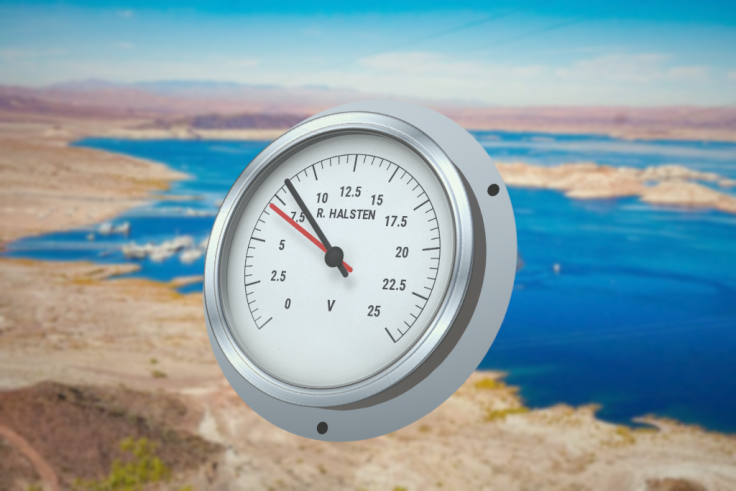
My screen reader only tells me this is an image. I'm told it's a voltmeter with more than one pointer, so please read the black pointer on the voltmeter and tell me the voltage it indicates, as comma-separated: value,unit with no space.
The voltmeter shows 8.5,V
